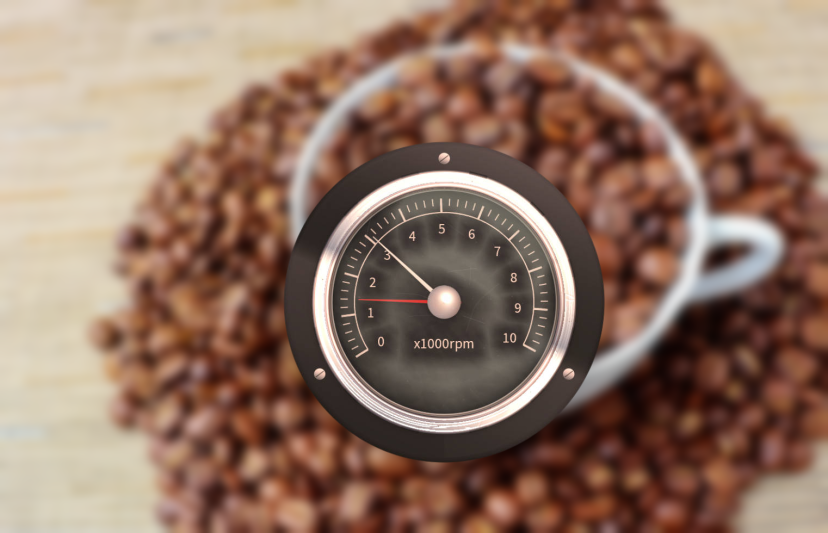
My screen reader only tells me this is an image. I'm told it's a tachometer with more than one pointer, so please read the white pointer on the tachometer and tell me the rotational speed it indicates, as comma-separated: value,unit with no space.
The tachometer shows 3100,rpm
